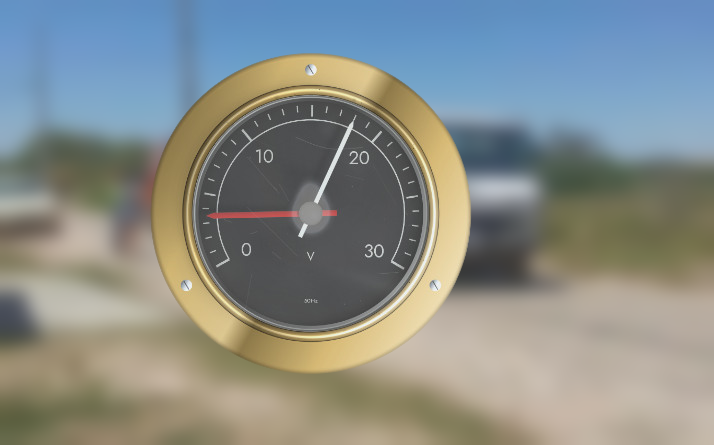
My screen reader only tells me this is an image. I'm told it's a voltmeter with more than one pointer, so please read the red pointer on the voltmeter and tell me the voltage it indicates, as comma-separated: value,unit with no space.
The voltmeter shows 3.5,V
